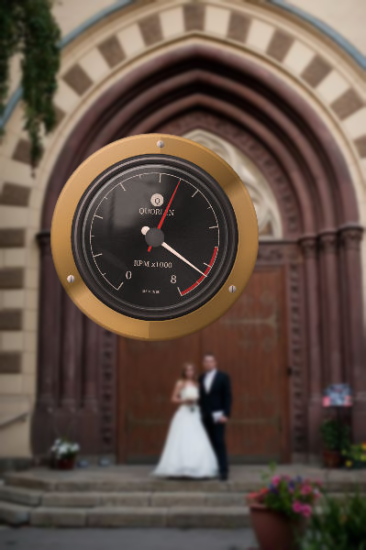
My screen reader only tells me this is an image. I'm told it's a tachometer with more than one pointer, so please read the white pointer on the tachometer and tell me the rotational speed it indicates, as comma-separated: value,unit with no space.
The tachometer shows 7250,rpm
